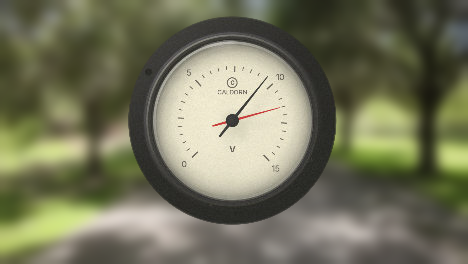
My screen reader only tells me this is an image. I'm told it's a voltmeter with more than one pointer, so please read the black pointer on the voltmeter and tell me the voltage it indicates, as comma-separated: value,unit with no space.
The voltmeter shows 9.5,V
